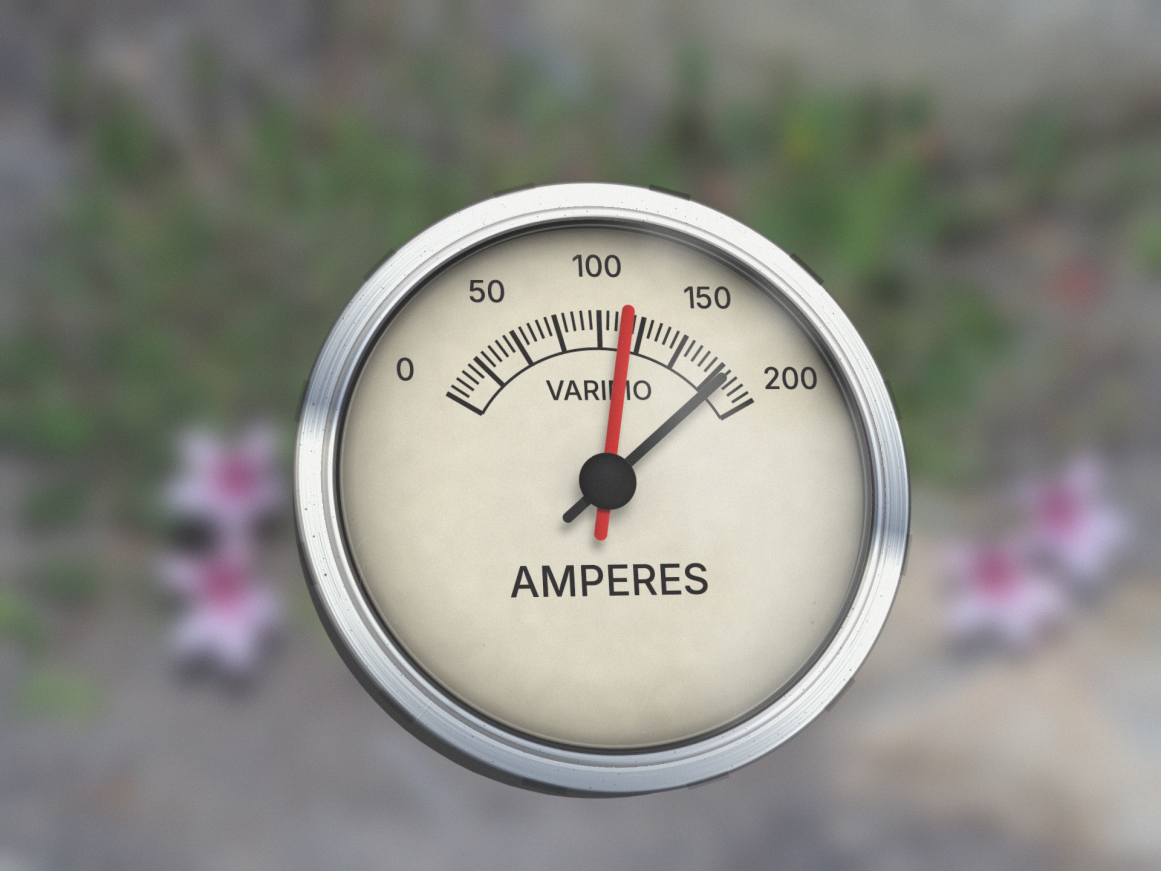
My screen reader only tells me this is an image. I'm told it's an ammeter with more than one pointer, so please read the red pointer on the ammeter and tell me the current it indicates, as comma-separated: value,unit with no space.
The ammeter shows 115,A
